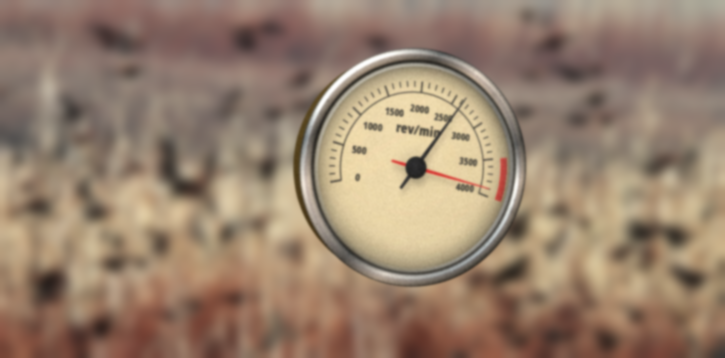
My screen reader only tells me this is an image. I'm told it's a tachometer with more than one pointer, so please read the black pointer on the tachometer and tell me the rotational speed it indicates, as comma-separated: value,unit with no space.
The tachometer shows 2600,rpm
